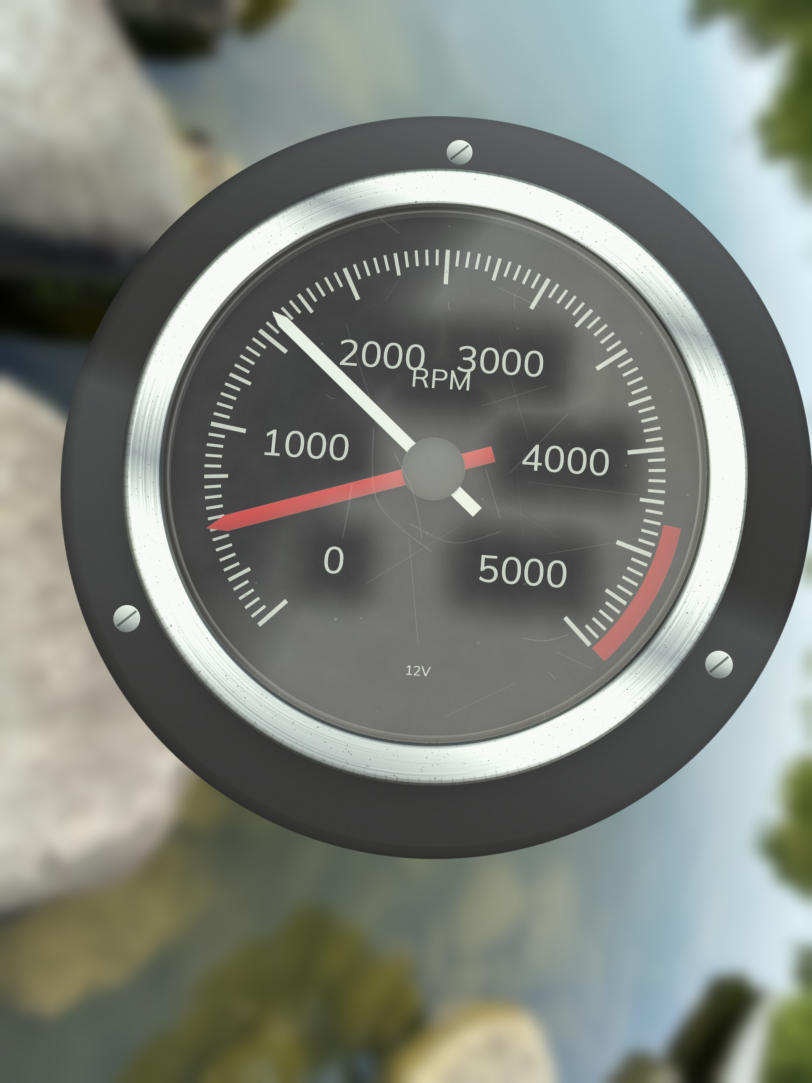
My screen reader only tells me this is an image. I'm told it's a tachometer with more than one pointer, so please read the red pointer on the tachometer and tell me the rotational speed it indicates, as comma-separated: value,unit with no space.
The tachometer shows 500,rpm
